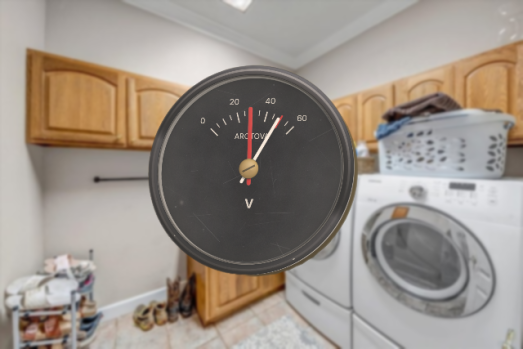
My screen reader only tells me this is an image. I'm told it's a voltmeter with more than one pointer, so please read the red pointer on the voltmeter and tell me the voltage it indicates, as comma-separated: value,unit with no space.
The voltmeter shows 30,V
